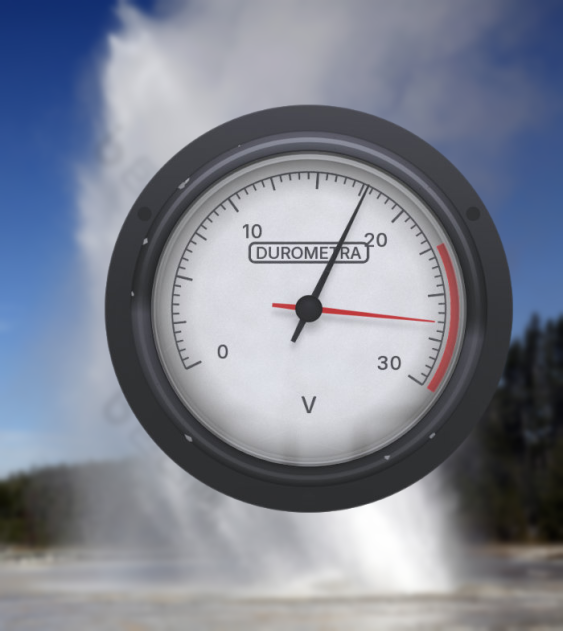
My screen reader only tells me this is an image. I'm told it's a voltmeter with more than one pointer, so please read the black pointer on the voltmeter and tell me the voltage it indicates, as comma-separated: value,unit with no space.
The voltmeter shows 17.75,V
